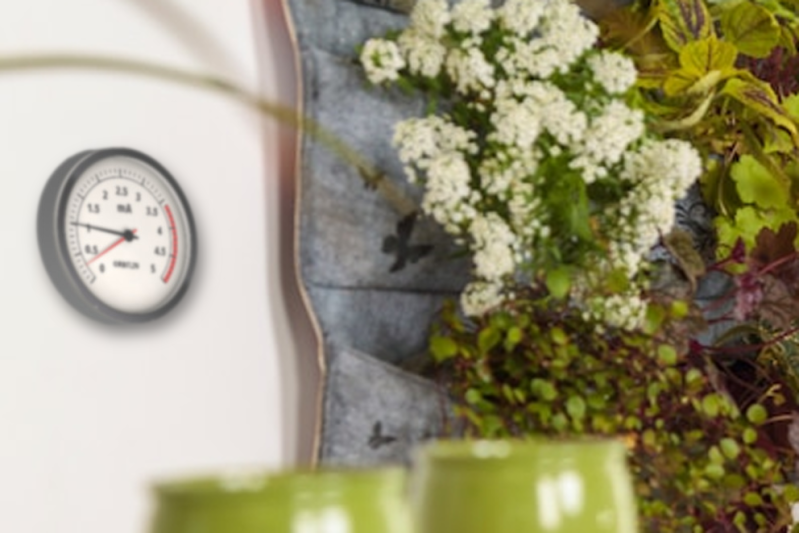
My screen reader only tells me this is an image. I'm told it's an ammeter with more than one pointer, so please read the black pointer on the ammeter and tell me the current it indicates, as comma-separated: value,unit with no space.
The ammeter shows 1,mA
